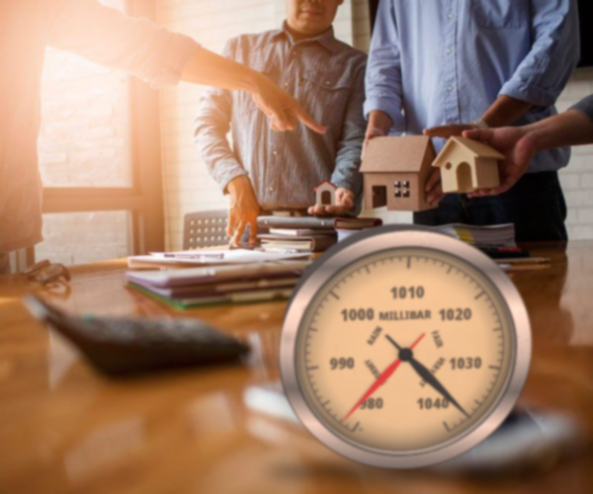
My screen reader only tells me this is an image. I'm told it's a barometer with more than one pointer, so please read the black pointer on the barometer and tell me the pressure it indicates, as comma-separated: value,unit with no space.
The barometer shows 1037,mbar
